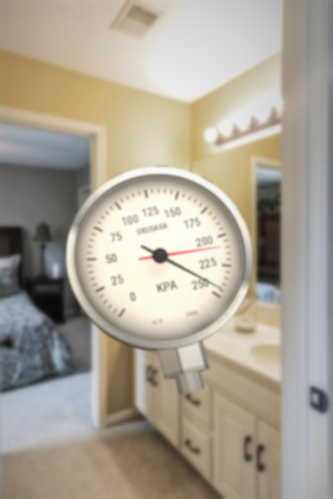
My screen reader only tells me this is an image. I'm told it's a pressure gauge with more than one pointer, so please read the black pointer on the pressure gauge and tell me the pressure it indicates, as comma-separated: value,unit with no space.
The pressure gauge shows 245,kPa
